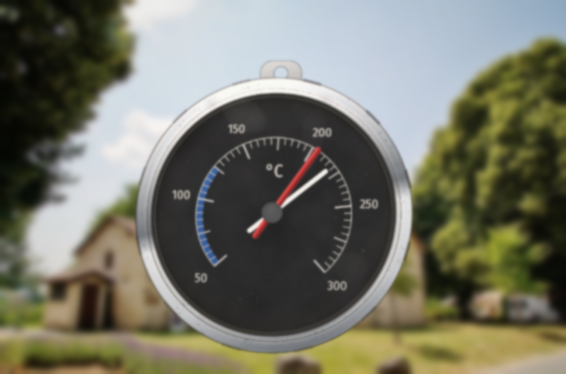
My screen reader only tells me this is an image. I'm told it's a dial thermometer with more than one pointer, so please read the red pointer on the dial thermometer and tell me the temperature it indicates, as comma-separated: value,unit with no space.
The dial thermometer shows 205,°C
